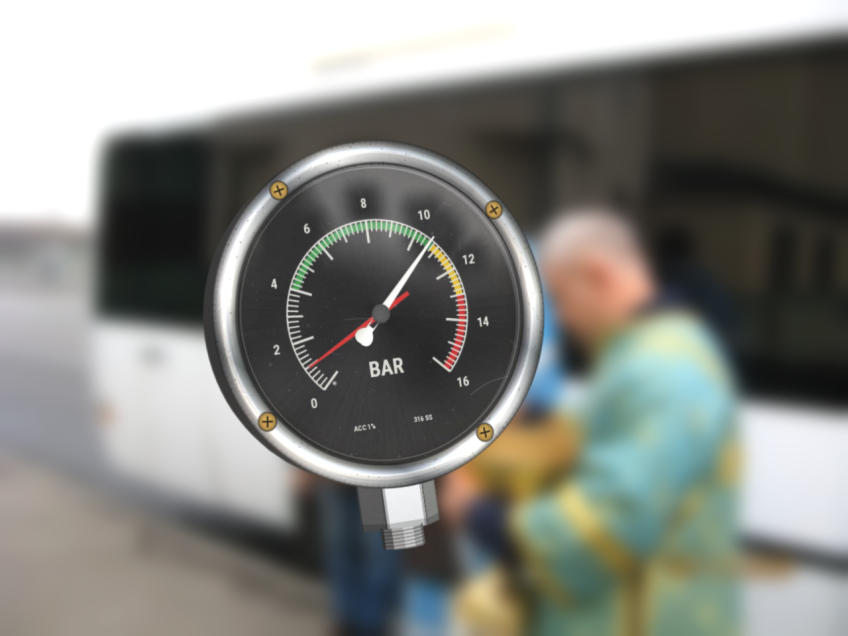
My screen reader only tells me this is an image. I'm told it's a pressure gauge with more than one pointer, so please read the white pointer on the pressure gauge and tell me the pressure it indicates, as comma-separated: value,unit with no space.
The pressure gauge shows 10.6,bar
